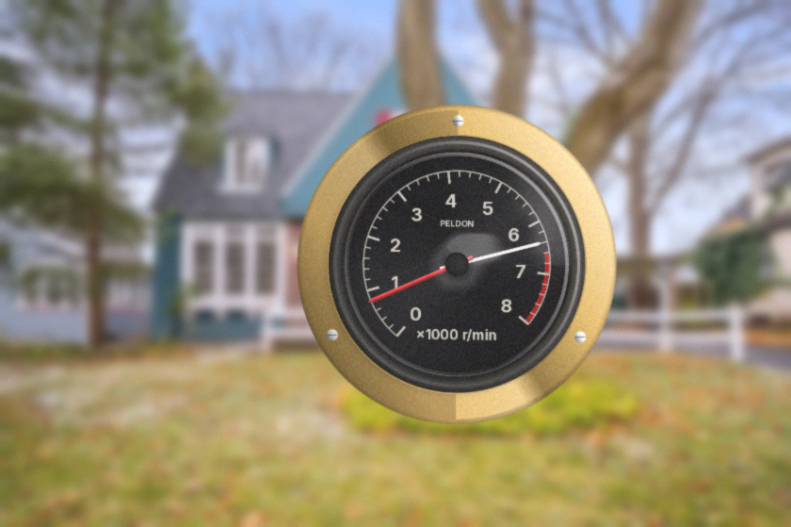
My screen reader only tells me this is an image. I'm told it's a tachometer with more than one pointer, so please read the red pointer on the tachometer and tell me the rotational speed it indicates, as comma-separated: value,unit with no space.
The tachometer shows 800,rpm
